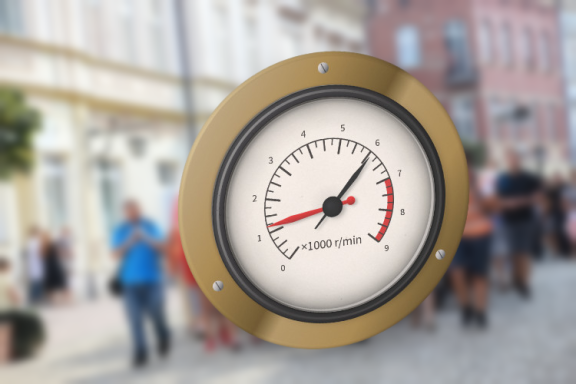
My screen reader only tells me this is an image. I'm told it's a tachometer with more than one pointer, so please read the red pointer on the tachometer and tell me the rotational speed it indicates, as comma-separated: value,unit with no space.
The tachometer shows 1250,rpm
